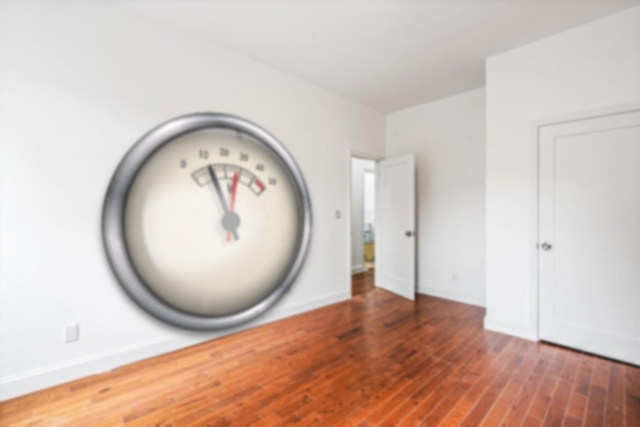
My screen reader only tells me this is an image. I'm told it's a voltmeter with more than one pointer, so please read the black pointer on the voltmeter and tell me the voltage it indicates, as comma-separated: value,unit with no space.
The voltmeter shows 10,V
